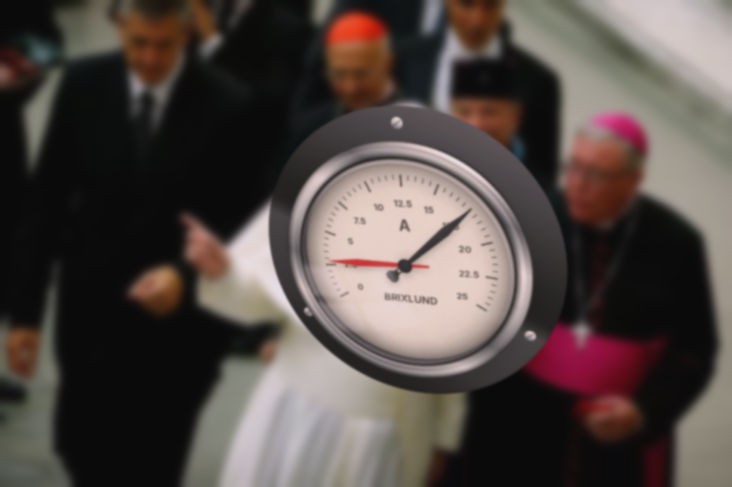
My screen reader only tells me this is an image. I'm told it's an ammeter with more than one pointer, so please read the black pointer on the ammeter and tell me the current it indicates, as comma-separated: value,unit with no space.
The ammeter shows 17.5,A
